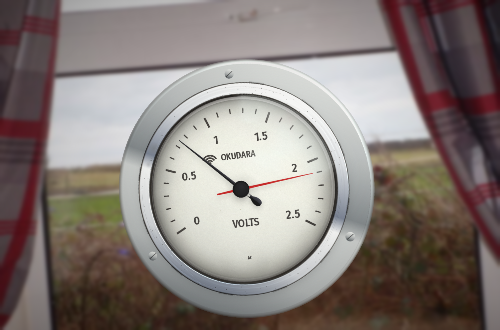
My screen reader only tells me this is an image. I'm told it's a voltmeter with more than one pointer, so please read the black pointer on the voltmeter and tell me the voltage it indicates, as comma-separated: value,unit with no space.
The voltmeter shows 0.75,V
